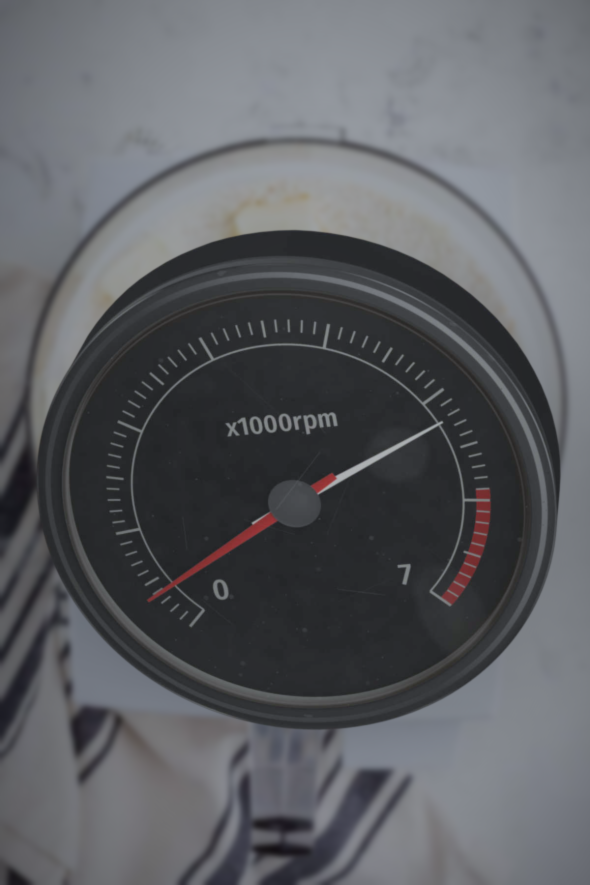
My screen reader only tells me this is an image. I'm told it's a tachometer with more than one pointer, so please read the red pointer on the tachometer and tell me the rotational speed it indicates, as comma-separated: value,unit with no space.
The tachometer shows 400,rpm
